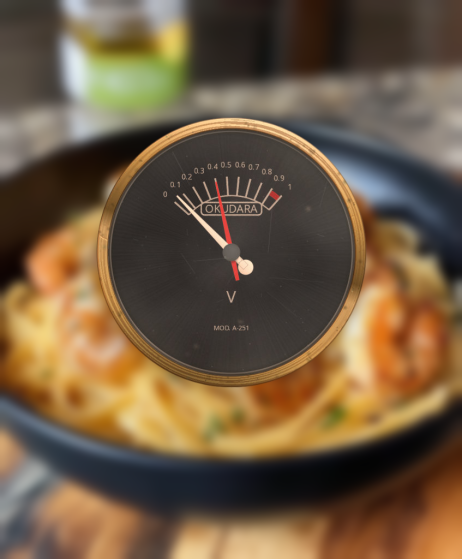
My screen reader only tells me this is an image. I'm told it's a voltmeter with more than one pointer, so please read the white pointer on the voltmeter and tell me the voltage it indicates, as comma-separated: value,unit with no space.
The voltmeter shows 0.05,V
